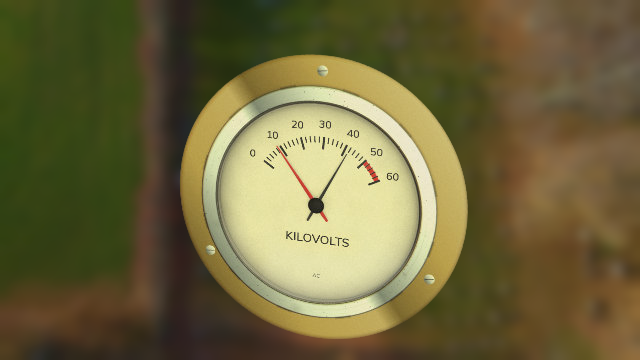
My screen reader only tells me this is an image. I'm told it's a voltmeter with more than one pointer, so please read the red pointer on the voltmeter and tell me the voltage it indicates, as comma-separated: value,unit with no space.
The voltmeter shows 10,kV
